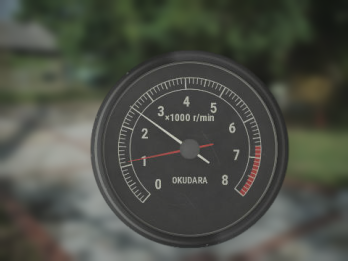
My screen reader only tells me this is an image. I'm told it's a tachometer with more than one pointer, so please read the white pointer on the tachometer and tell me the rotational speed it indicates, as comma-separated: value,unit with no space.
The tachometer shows 2500,rpm
